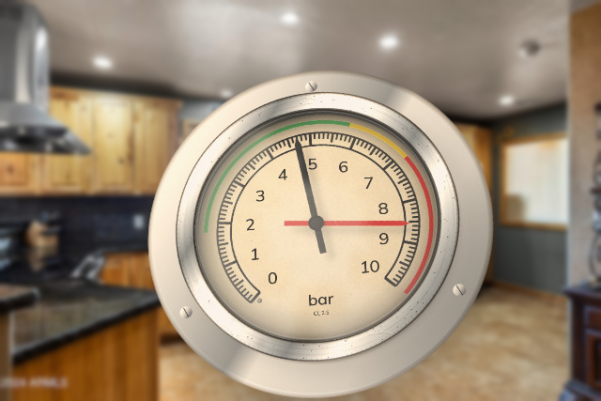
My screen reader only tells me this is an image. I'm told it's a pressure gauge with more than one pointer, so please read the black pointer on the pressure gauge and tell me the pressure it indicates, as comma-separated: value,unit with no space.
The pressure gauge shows 4.7,bar
